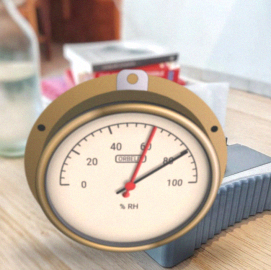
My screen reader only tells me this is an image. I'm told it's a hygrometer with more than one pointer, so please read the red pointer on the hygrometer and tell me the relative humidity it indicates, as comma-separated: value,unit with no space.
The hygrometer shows 60,%
